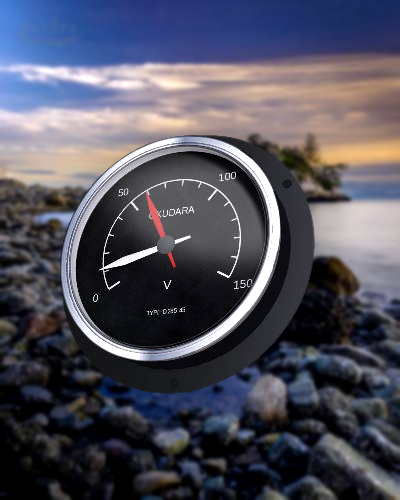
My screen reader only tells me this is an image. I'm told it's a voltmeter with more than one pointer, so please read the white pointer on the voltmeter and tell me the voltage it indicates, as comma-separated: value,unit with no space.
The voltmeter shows 10,V
